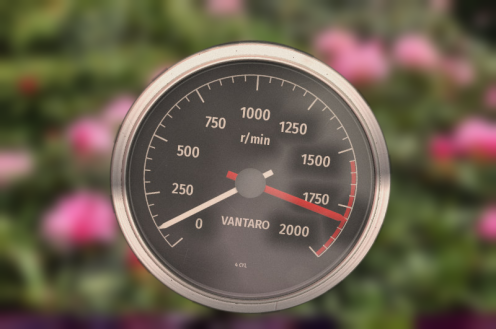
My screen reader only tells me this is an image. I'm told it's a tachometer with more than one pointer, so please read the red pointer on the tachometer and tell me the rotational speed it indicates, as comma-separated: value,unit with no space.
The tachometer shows 1800,rpm
